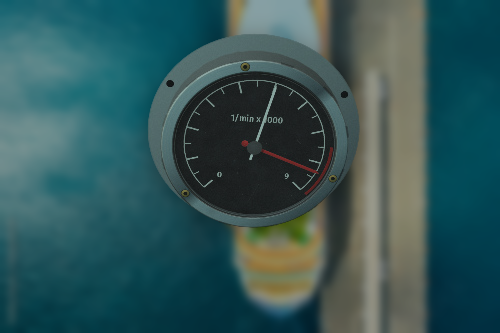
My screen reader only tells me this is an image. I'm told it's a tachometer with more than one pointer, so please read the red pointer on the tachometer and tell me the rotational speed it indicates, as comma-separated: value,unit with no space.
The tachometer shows 8250,rpm
